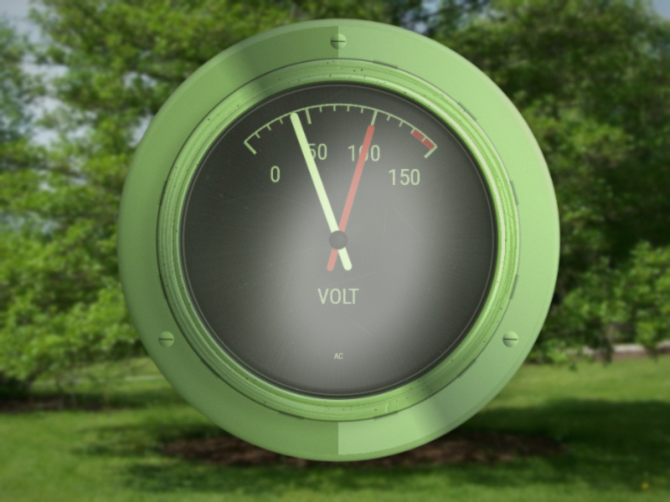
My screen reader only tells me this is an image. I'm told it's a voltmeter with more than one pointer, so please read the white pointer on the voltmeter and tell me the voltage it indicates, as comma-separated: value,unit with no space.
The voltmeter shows 40,V
